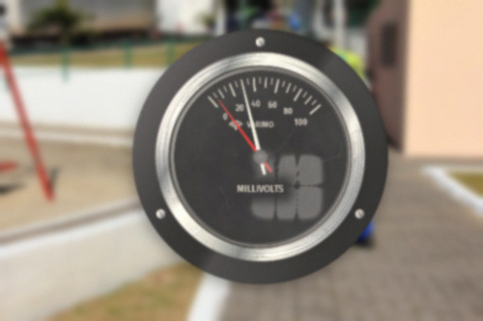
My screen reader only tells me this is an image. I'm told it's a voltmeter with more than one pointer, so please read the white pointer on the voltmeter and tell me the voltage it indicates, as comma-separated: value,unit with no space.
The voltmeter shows 30,mV
